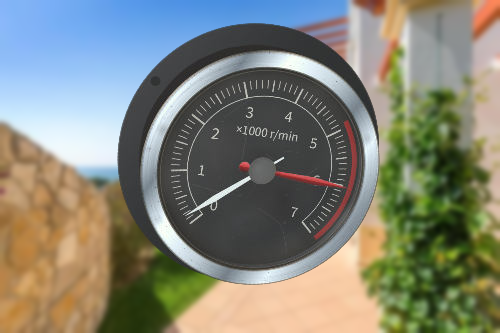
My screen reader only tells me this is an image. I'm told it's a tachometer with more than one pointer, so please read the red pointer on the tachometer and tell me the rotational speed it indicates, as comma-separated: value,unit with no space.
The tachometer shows 6000,rpm
